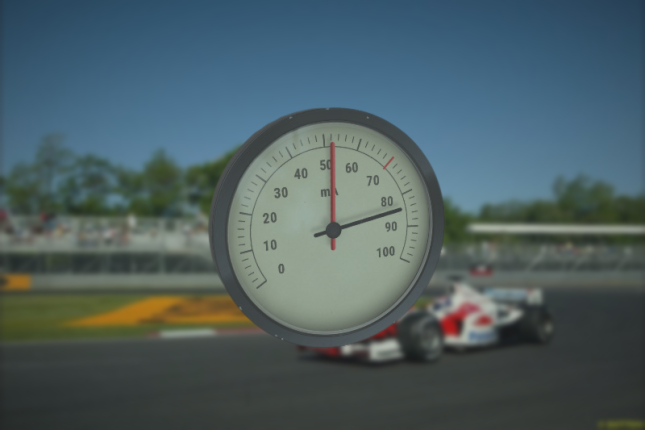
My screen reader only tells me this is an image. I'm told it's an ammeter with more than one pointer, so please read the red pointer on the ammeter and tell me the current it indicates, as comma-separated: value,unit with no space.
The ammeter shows 52,mA
